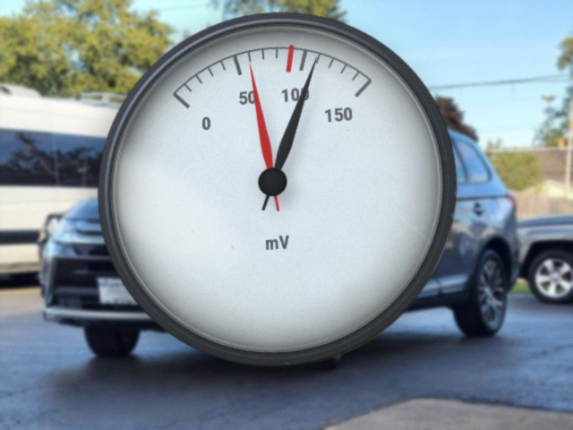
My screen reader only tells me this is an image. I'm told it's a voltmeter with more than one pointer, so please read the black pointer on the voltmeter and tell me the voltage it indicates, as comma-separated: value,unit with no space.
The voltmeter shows 110,mV
